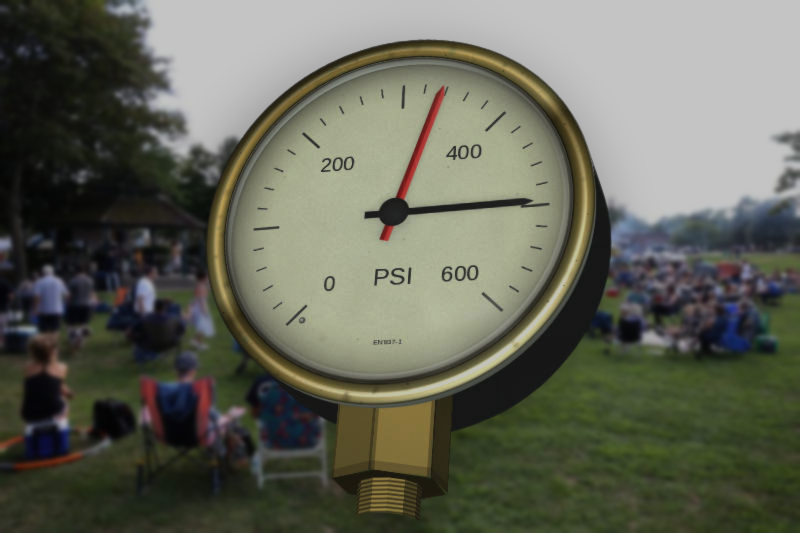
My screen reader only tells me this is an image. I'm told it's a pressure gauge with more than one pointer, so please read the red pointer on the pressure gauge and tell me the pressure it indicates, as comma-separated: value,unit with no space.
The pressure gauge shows 340,psi
